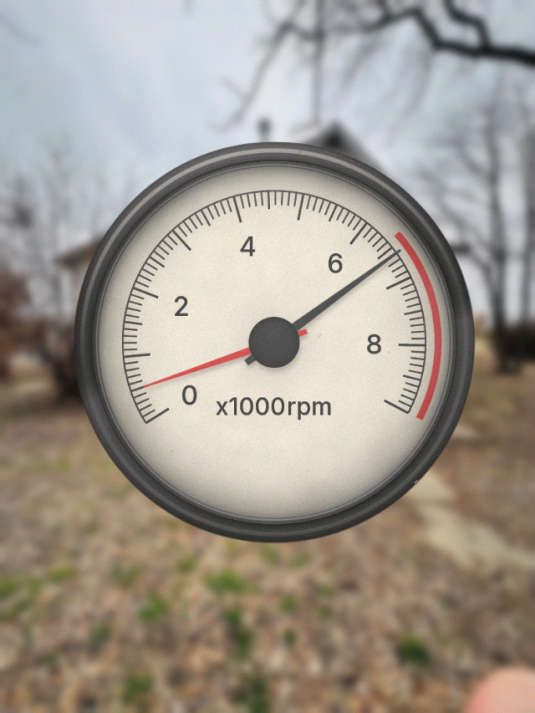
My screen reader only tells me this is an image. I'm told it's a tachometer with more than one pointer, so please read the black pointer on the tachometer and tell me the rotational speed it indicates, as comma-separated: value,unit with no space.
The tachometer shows 6600,rpm
